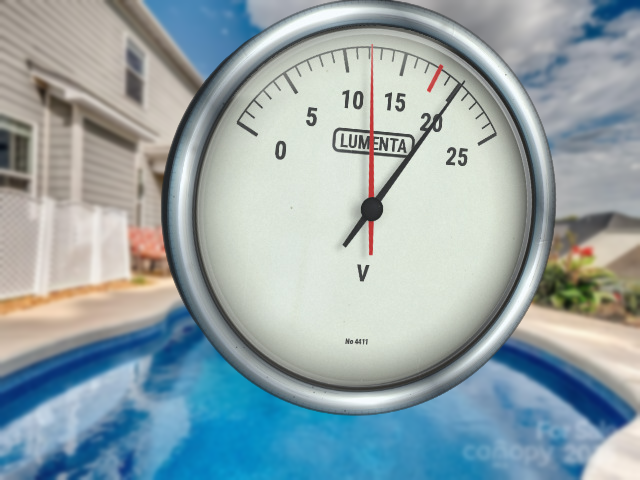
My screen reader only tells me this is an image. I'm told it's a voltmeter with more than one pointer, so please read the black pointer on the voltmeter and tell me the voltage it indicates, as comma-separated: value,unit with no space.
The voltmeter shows 20,V
